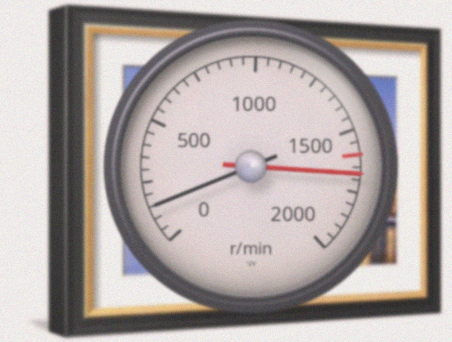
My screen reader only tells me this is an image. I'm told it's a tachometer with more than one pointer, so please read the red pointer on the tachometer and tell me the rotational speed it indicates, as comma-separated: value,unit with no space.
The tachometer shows 1675,rpm
